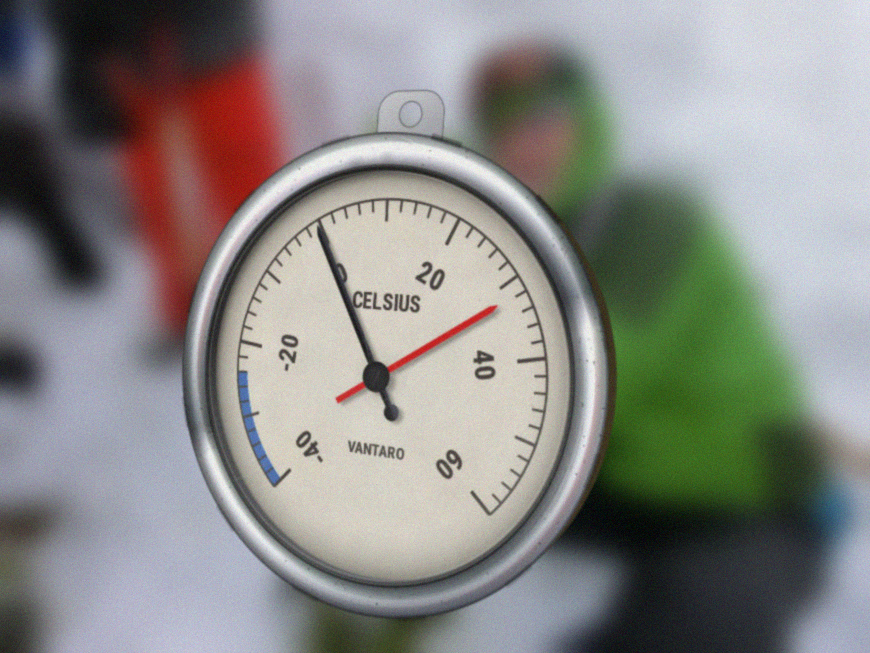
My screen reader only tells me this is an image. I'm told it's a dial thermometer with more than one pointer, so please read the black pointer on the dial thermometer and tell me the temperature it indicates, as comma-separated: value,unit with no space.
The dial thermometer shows 0,°C
